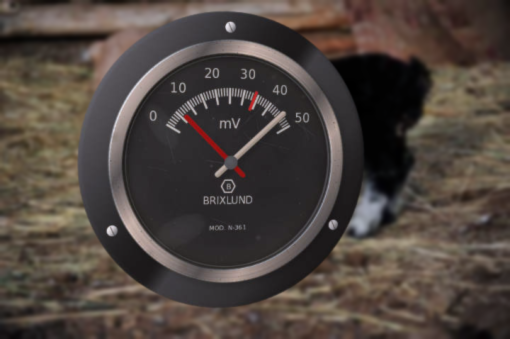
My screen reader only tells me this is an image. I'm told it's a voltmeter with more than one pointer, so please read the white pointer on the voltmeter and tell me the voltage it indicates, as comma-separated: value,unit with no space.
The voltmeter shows 45,mV
